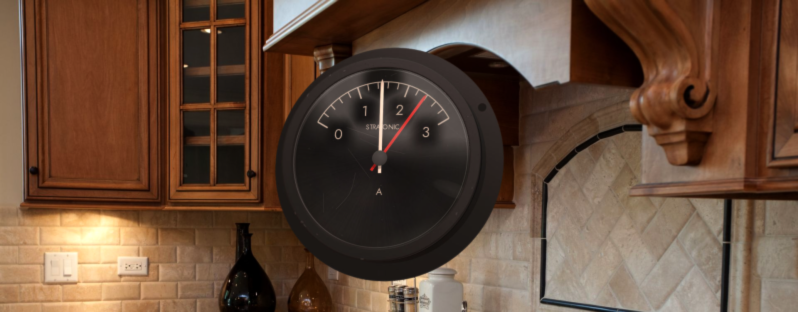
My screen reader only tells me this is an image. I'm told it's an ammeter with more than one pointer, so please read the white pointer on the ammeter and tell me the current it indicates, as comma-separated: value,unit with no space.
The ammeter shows 1.5,A
